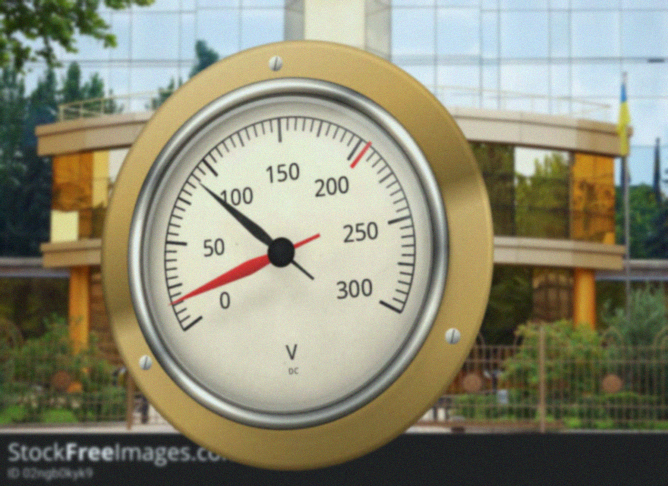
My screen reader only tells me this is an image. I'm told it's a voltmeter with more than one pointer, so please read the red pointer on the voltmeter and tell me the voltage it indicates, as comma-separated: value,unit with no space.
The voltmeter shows 15,V
